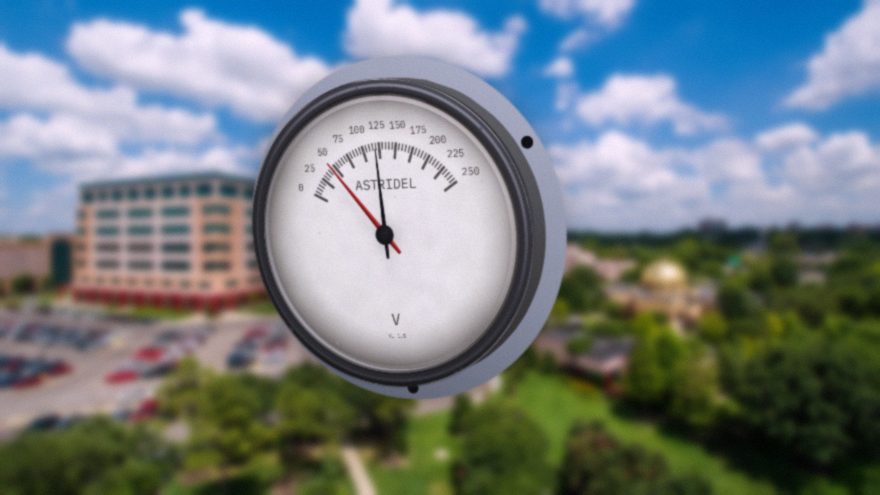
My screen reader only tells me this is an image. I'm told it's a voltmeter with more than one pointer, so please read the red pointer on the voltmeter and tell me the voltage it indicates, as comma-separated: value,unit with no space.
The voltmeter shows 50,V
